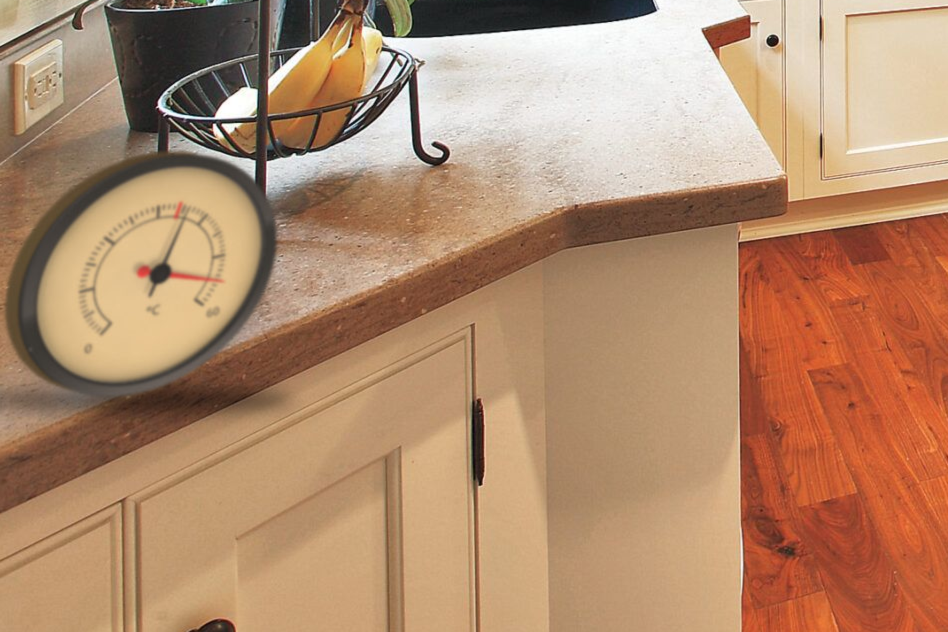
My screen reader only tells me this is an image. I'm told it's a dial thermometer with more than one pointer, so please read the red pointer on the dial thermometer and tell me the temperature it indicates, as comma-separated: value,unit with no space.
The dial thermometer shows 55,°C
